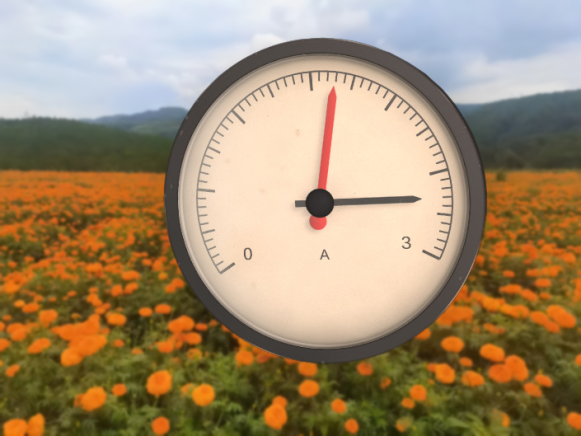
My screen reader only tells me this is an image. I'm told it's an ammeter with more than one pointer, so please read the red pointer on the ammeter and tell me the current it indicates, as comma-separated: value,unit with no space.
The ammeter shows 1.65,A
